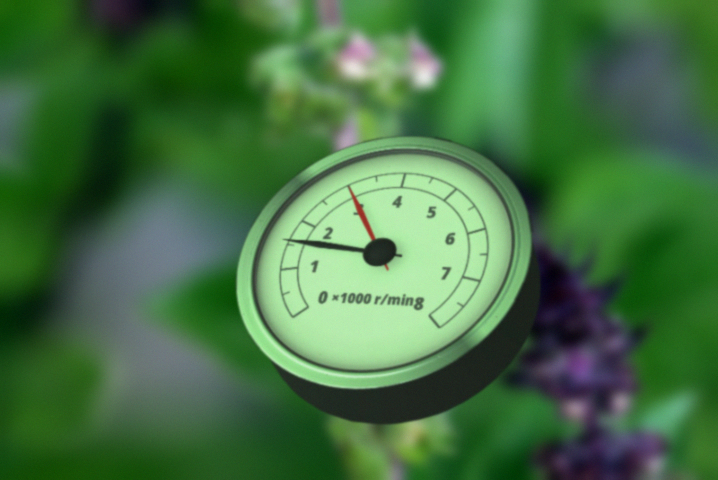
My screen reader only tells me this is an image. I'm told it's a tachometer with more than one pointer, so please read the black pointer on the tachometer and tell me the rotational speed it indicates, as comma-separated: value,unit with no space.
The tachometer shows 1500,rpm
